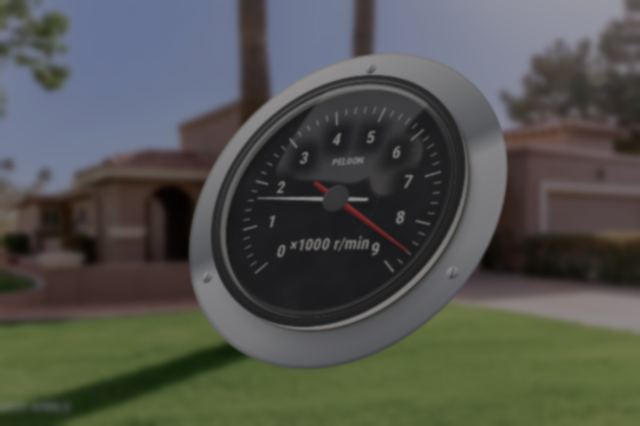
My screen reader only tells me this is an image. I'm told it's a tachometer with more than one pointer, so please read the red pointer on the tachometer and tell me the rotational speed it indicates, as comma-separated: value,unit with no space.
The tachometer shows 8600,rpm
